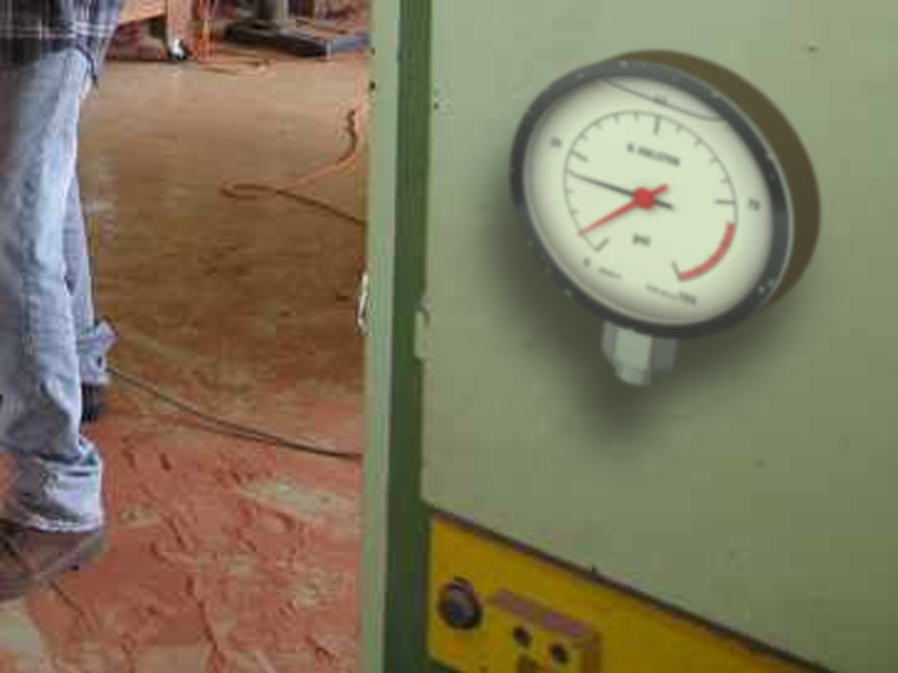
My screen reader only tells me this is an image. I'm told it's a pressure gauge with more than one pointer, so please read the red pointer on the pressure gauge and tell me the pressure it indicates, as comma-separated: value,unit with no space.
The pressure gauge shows 5,psi
